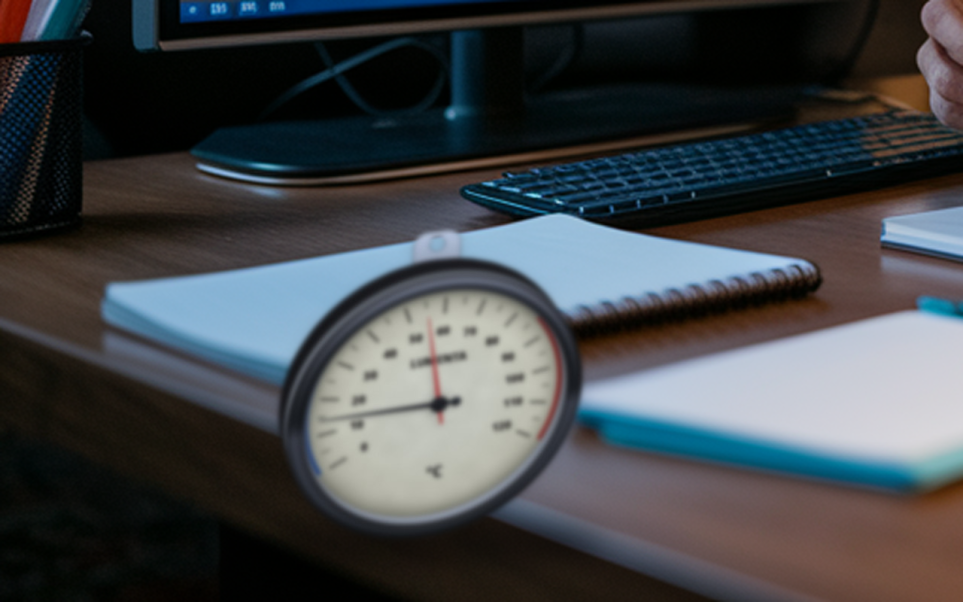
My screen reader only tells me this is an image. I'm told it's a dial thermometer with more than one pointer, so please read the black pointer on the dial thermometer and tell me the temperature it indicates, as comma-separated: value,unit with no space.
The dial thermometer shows 15,°C
